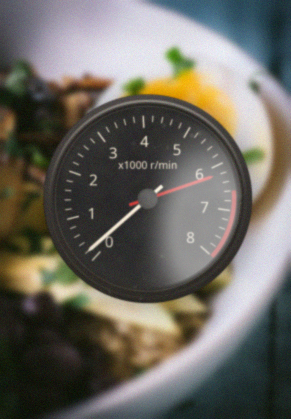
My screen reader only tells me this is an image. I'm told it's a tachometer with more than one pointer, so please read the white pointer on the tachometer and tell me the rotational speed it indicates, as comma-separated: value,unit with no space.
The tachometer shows 200,rpm
